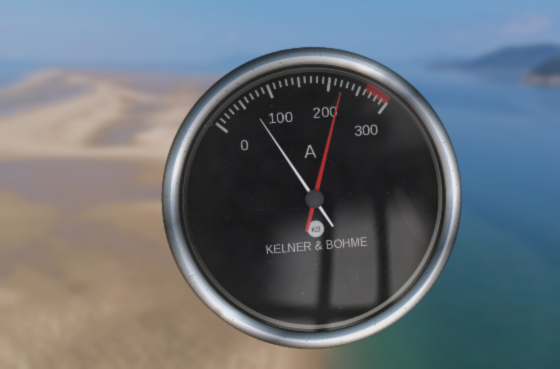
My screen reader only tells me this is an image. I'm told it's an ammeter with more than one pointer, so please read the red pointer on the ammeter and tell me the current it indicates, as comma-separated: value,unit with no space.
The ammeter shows 220,A
